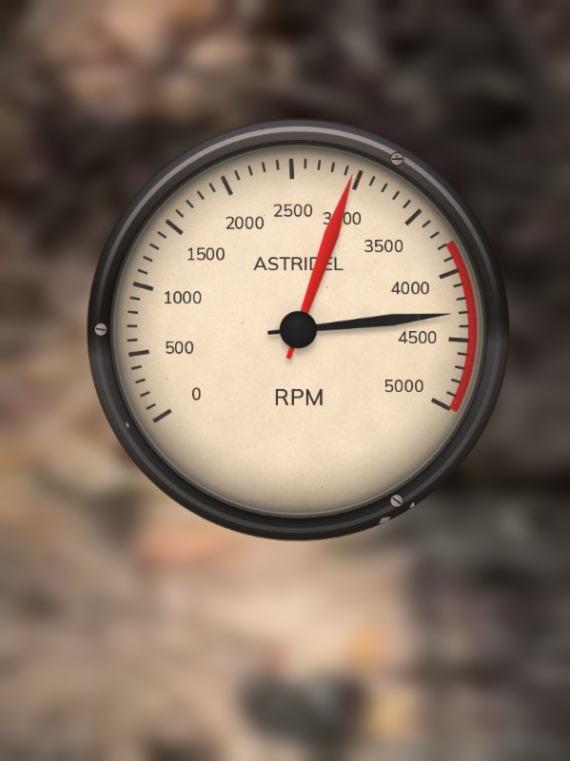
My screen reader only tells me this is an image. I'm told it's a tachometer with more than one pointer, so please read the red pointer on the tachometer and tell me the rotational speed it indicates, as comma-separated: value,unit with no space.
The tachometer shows 2950,rpm
